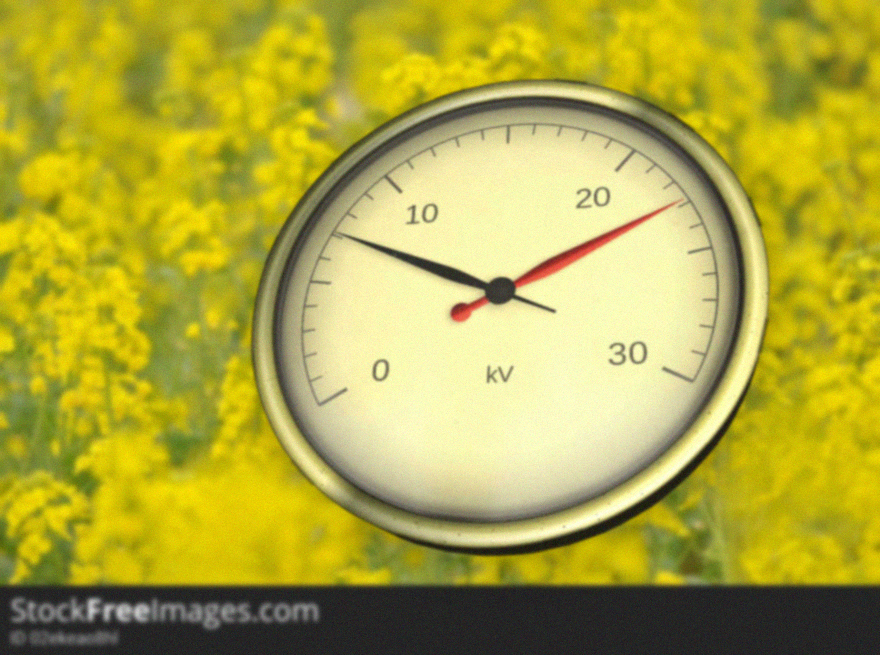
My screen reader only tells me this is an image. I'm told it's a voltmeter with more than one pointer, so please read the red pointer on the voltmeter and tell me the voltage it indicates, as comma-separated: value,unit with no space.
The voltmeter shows 23,kV
